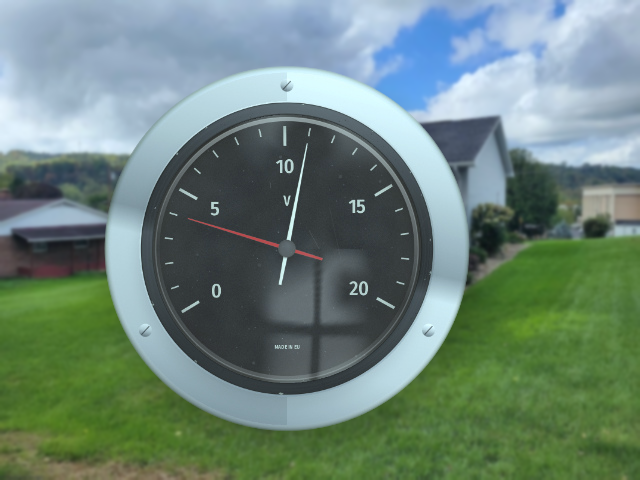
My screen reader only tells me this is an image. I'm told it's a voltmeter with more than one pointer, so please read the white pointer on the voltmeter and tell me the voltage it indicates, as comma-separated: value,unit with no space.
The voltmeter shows 11,V
